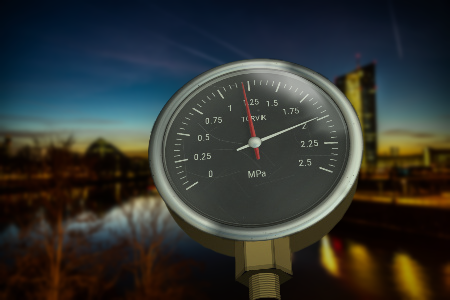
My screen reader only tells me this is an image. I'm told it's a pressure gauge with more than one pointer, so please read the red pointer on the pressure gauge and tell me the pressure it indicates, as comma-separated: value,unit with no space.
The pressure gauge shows 1.2,MPa
